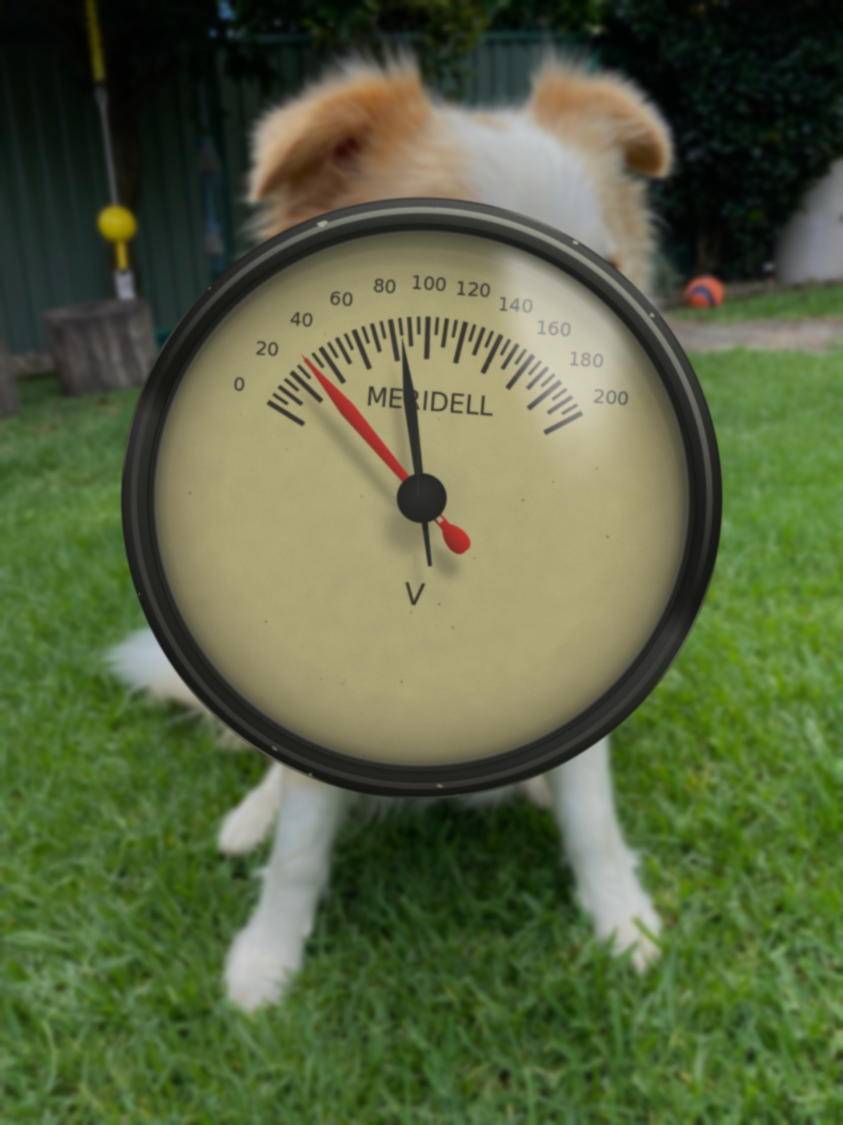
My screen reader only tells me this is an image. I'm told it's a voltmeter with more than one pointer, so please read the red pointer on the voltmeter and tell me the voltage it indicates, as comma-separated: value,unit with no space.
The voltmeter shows 30,V
